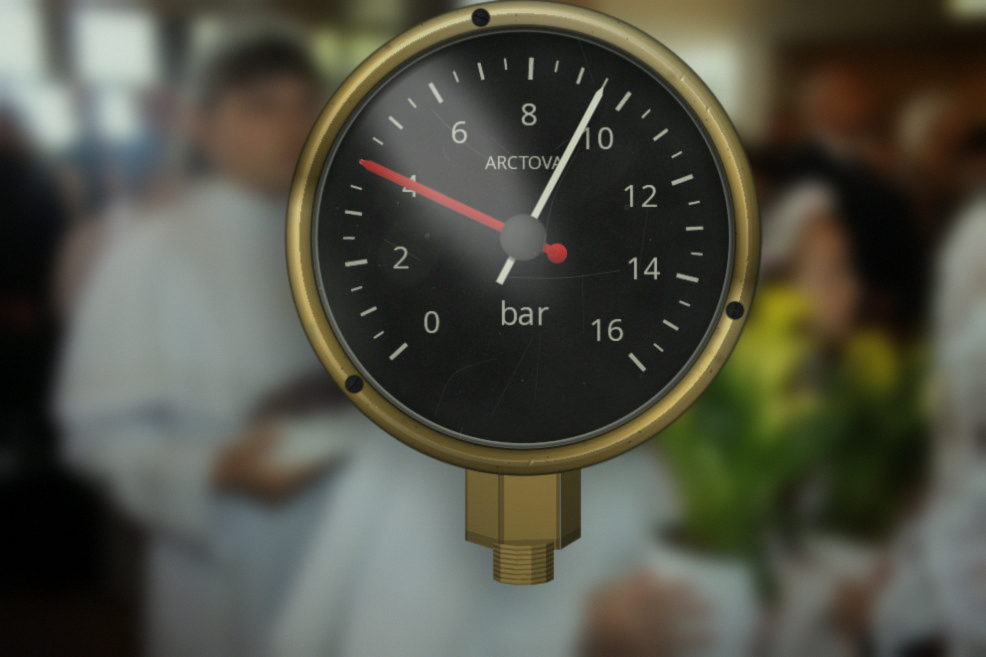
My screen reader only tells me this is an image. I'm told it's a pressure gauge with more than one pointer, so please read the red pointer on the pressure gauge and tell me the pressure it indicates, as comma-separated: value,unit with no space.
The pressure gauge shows 4,bar
